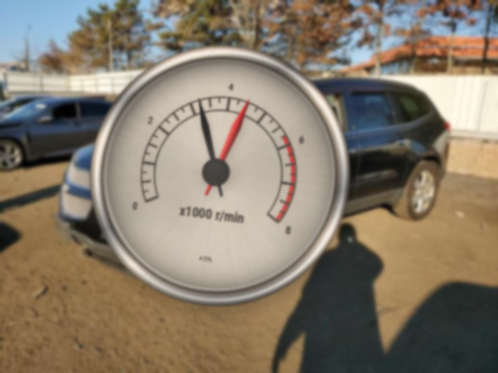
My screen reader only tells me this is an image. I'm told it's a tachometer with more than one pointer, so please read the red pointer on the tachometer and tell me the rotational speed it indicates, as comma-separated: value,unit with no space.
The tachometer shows 4500,rpm
